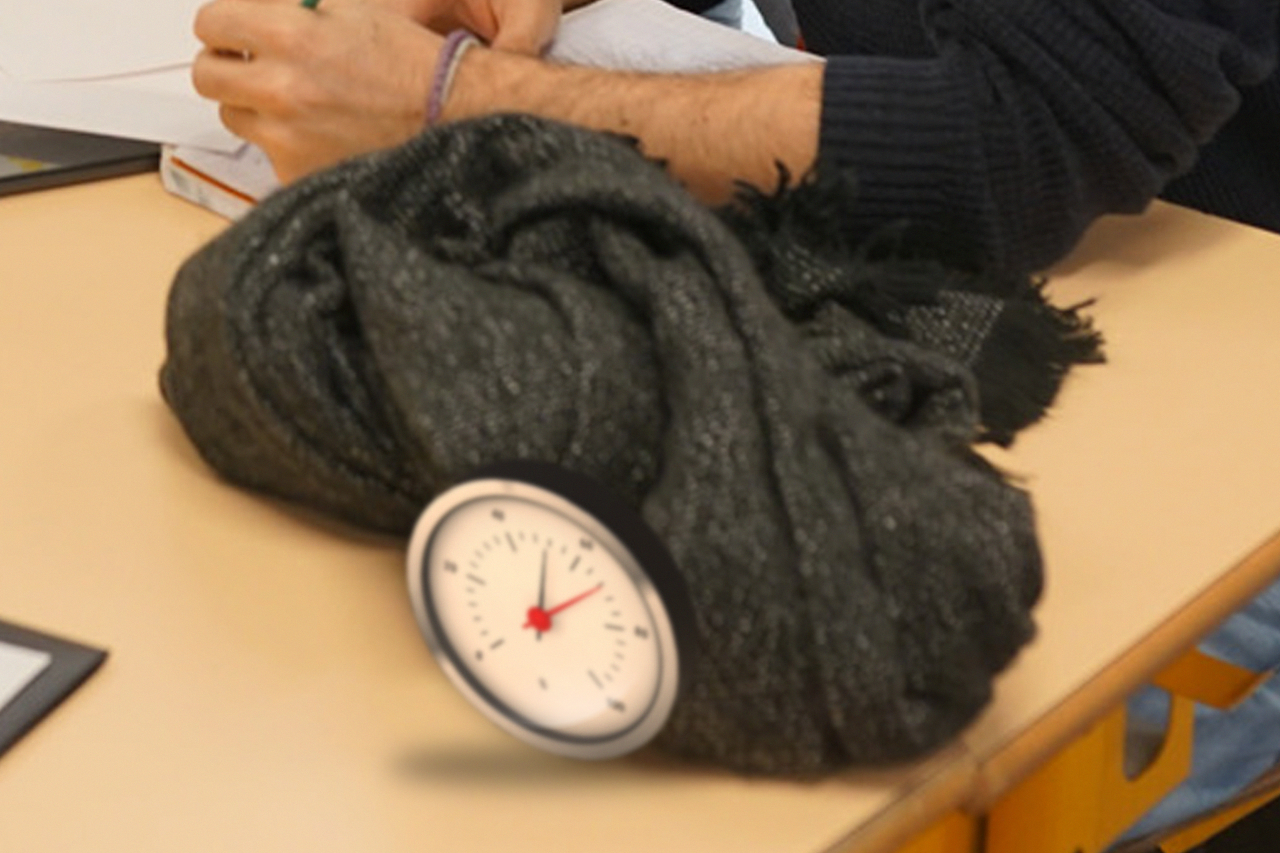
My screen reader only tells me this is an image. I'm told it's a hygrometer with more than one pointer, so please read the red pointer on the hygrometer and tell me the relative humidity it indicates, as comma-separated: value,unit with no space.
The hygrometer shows 68,%
